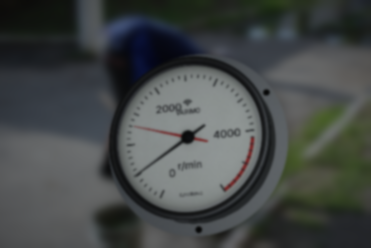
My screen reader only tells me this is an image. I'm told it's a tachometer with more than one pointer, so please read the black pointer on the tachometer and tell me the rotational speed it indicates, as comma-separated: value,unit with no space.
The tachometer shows 500,rpm
